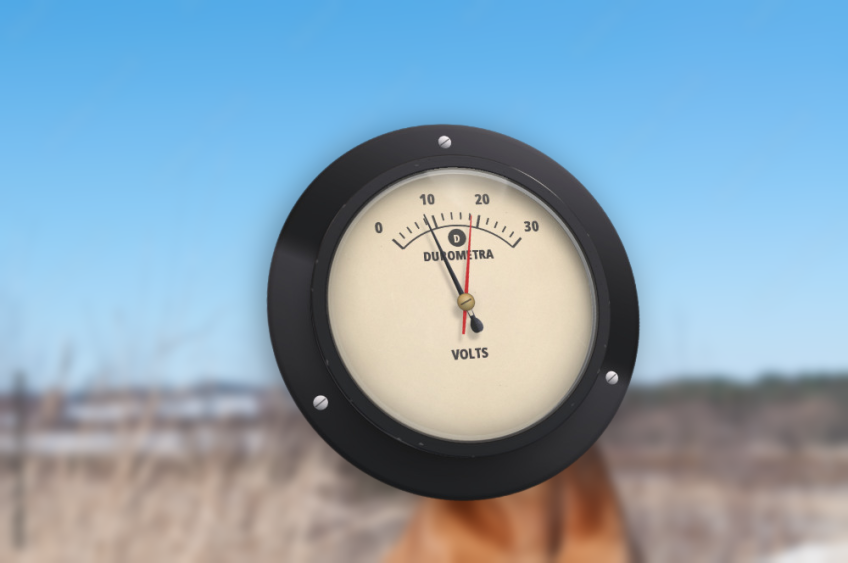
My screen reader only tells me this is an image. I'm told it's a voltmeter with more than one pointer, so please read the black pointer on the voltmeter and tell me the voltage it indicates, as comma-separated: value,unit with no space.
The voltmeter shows 8,V
